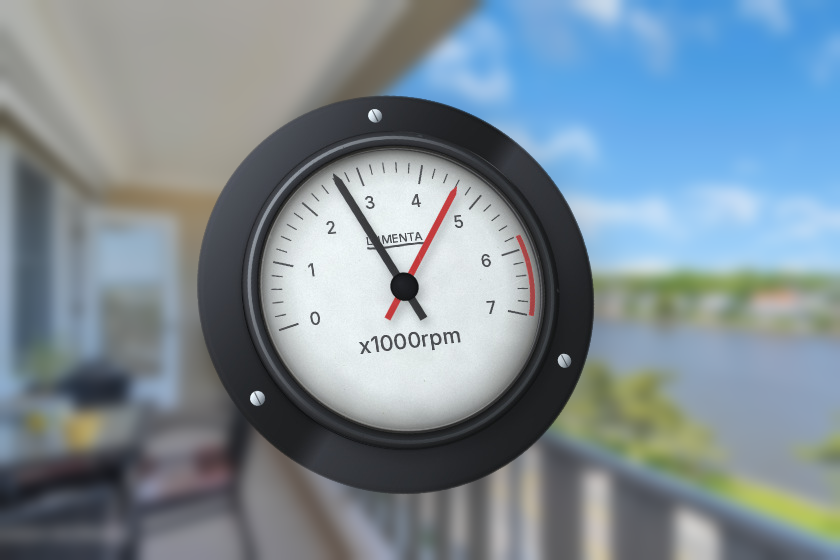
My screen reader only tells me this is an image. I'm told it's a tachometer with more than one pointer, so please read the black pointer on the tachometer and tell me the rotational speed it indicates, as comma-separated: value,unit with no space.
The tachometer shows 2600,rpm
